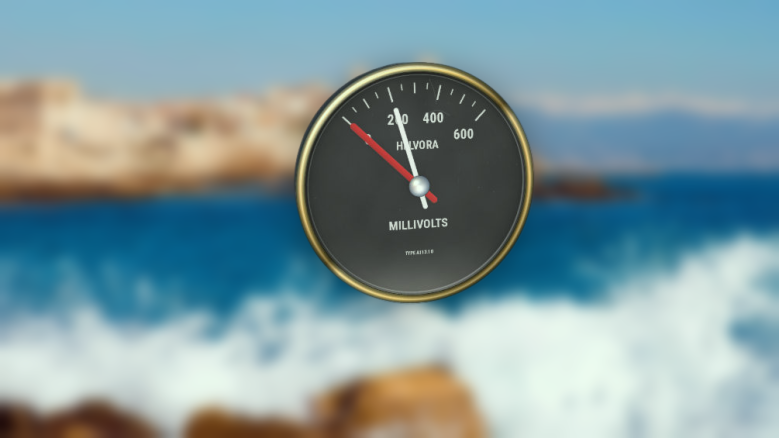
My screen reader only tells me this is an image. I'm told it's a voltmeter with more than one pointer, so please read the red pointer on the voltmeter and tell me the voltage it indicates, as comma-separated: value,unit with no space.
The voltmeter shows 0,mV
